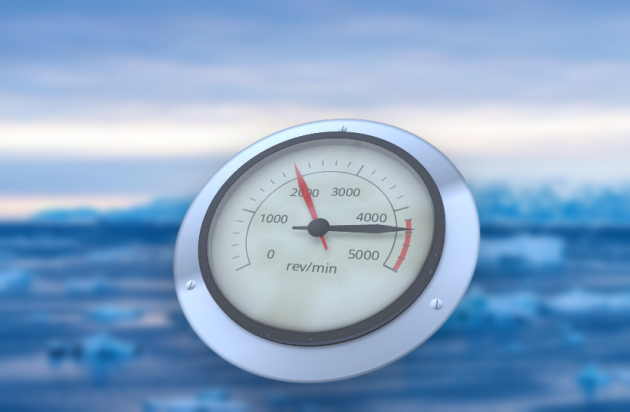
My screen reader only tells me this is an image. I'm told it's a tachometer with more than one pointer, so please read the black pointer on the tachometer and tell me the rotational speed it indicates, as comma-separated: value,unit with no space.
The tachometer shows 4400,rpm
